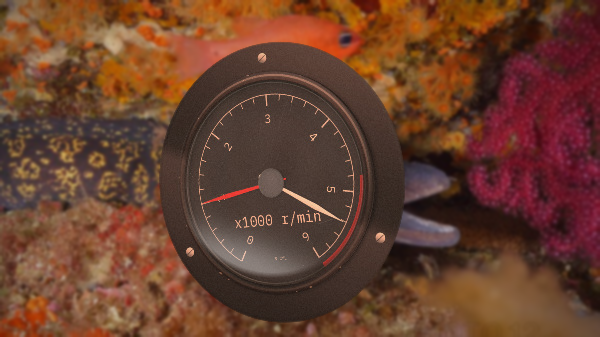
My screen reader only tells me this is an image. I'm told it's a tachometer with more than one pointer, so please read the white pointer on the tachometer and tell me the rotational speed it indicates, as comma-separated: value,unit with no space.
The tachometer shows 5400,rpm
